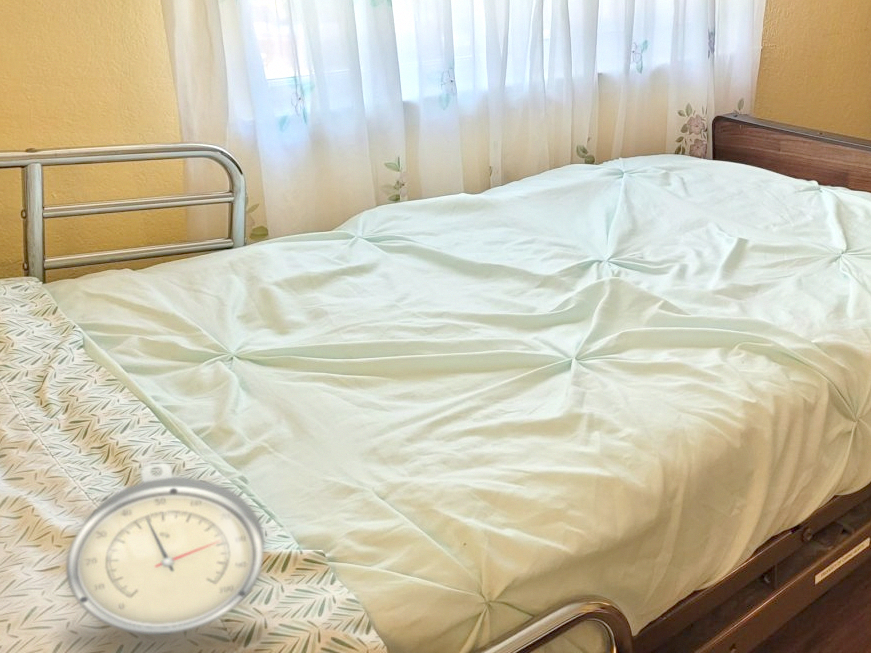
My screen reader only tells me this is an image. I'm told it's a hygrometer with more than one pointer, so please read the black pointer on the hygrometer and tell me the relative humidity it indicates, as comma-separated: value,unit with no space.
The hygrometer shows 45,%
